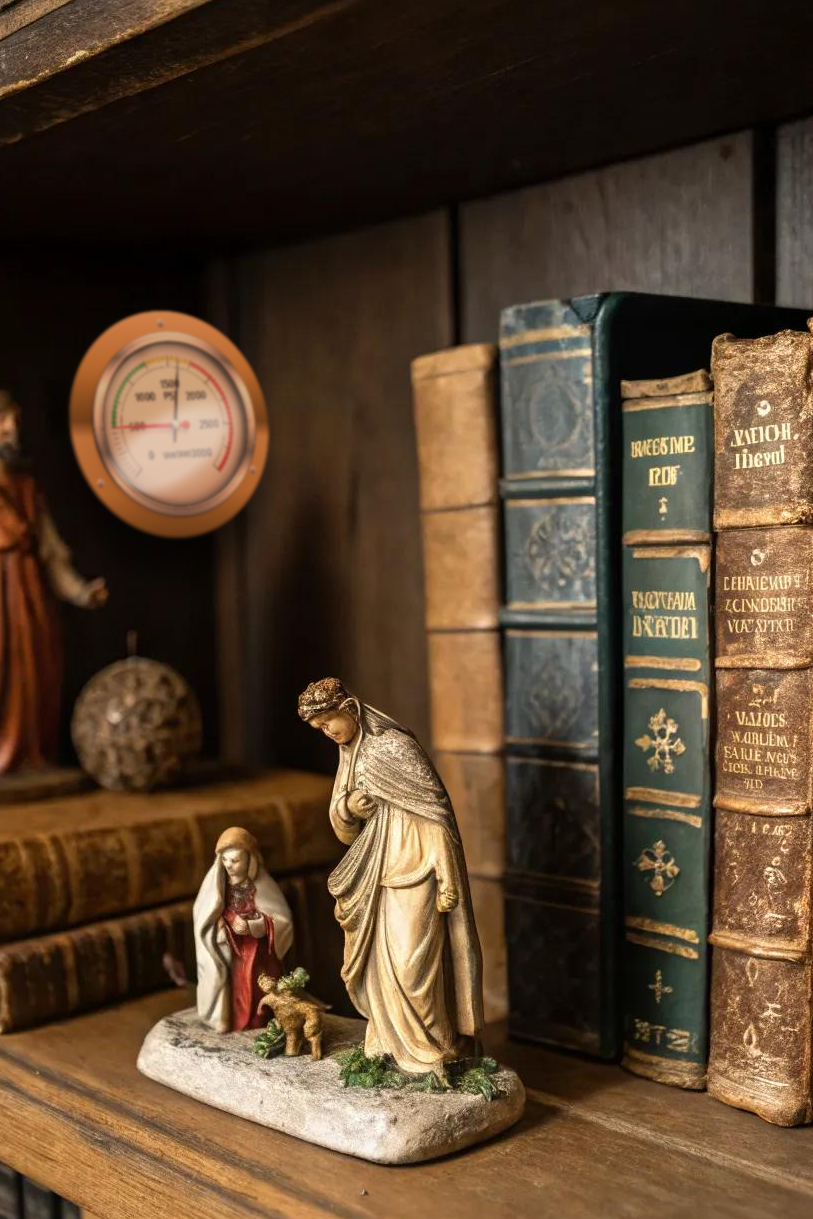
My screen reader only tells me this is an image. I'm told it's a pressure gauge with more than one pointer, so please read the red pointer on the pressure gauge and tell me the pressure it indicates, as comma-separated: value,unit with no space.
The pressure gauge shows 500,psi
